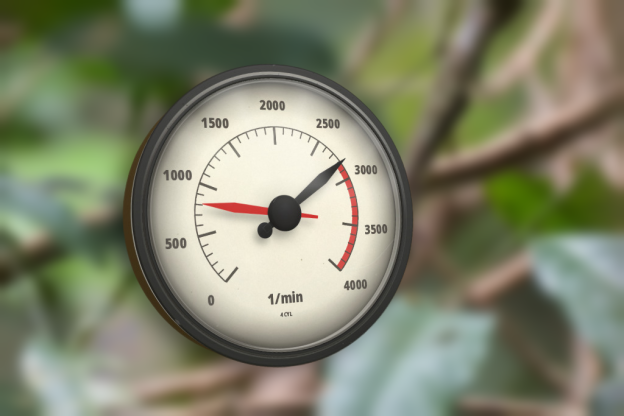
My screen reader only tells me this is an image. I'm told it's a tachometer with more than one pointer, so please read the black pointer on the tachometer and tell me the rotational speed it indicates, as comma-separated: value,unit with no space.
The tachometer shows 2800,rpm
